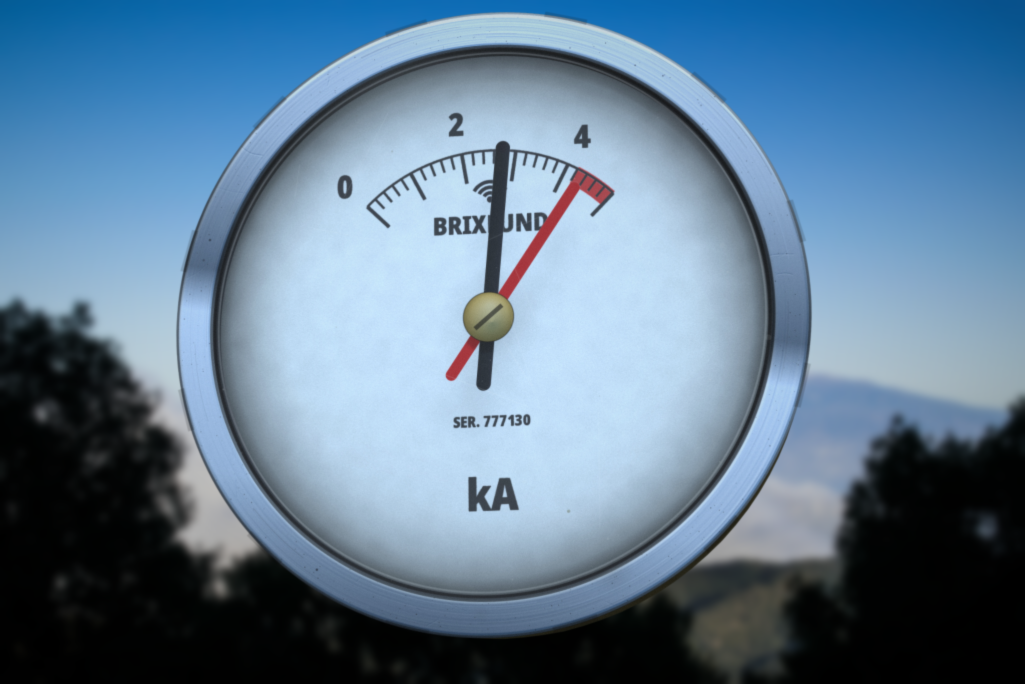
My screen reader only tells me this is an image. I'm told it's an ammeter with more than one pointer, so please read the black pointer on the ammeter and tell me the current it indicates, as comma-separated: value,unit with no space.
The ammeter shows 2.8,kA
